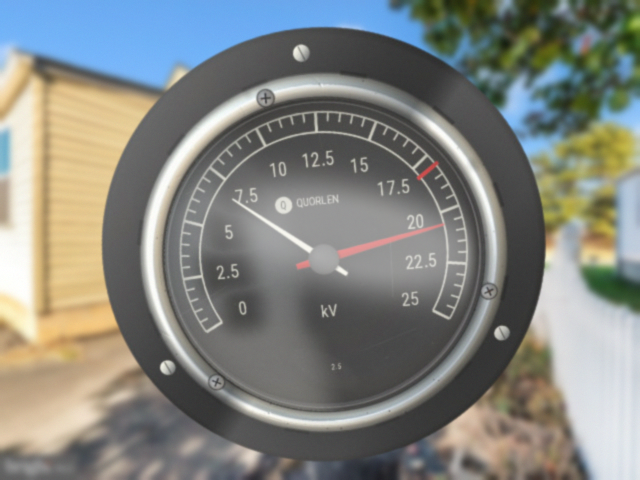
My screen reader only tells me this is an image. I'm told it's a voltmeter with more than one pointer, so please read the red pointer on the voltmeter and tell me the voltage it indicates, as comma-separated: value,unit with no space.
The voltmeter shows 20.5,kV
